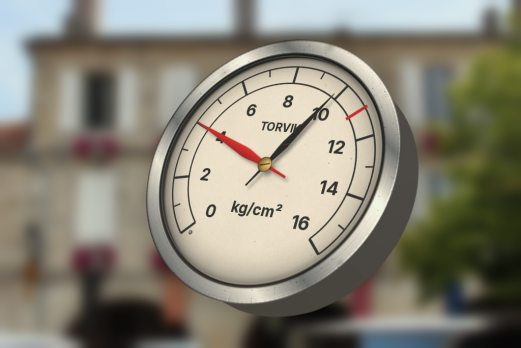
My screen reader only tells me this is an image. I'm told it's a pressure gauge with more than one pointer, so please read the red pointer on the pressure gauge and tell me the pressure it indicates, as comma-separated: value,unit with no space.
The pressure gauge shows 4,kg/cm²
